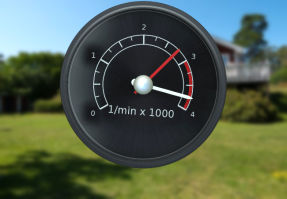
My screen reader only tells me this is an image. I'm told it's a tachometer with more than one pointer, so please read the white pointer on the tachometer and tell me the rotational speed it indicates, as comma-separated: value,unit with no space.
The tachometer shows 3750,rpm
